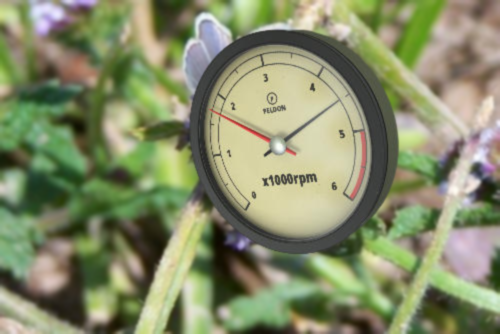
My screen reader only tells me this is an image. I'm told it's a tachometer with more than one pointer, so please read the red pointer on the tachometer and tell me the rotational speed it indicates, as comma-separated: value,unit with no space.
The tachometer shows 1750,rpm
